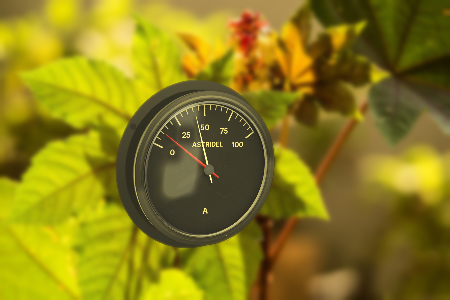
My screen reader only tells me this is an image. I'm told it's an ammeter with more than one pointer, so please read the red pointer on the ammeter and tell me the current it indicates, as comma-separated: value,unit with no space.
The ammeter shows 10,A
